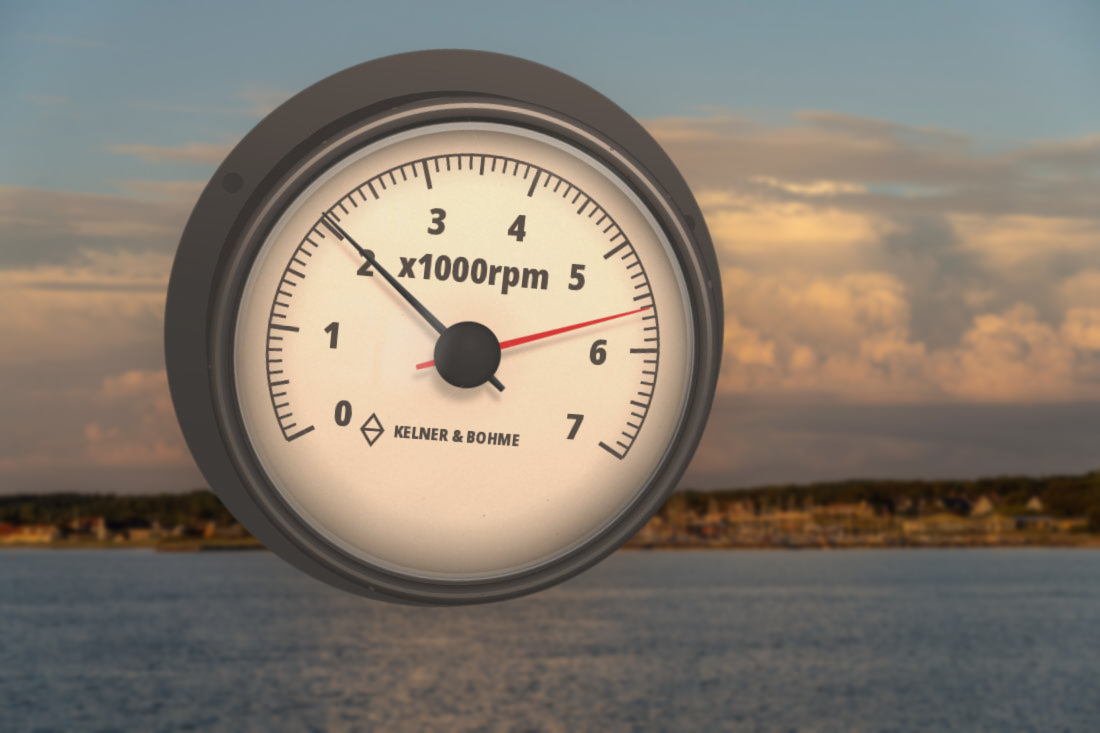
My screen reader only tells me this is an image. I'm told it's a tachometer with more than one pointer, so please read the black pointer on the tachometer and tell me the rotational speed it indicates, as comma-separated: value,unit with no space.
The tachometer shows 2050,rpm
